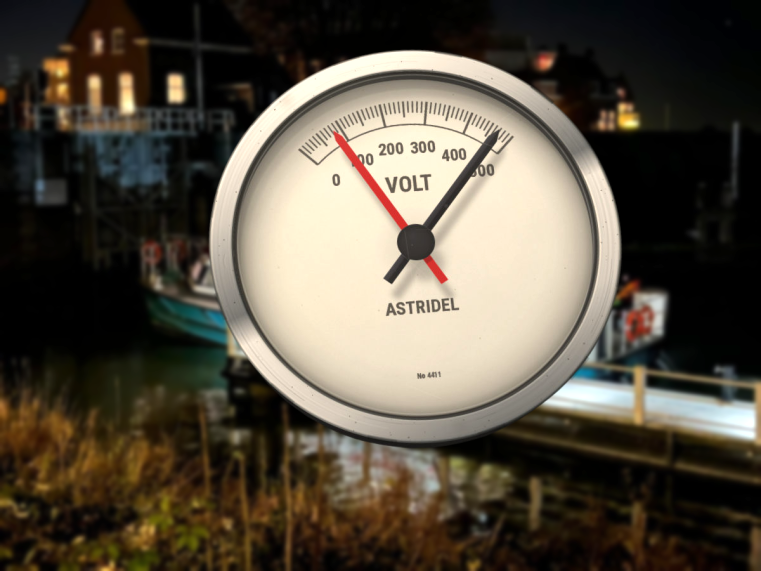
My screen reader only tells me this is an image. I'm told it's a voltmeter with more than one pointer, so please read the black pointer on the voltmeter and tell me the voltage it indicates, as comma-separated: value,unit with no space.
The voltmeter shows 470,V
